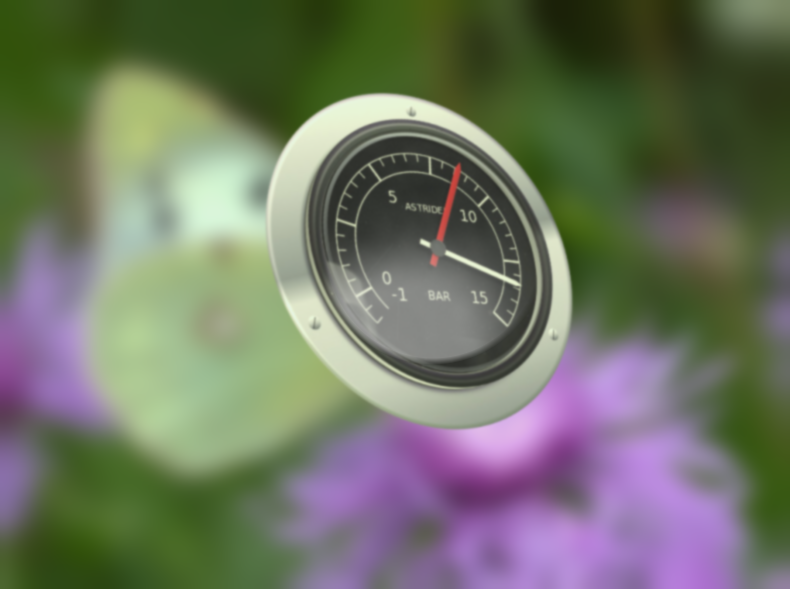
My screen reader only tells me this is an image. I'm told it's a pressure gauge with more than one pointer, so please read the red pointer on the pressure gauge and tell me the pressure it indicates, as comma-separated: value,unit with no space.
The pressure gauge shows 8.5,bar
